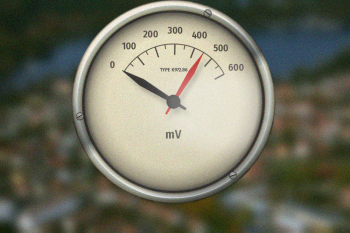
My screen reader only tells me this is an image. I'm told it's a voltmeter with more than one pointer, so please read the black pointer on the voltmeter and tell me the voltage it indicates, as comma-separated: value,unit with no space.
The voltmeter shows 0,mV
